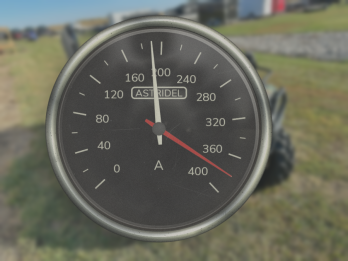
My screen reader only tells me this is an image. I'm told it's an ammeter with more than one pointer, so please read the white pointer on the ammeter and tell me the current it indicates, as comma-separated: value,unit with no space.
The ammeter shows 190,A
